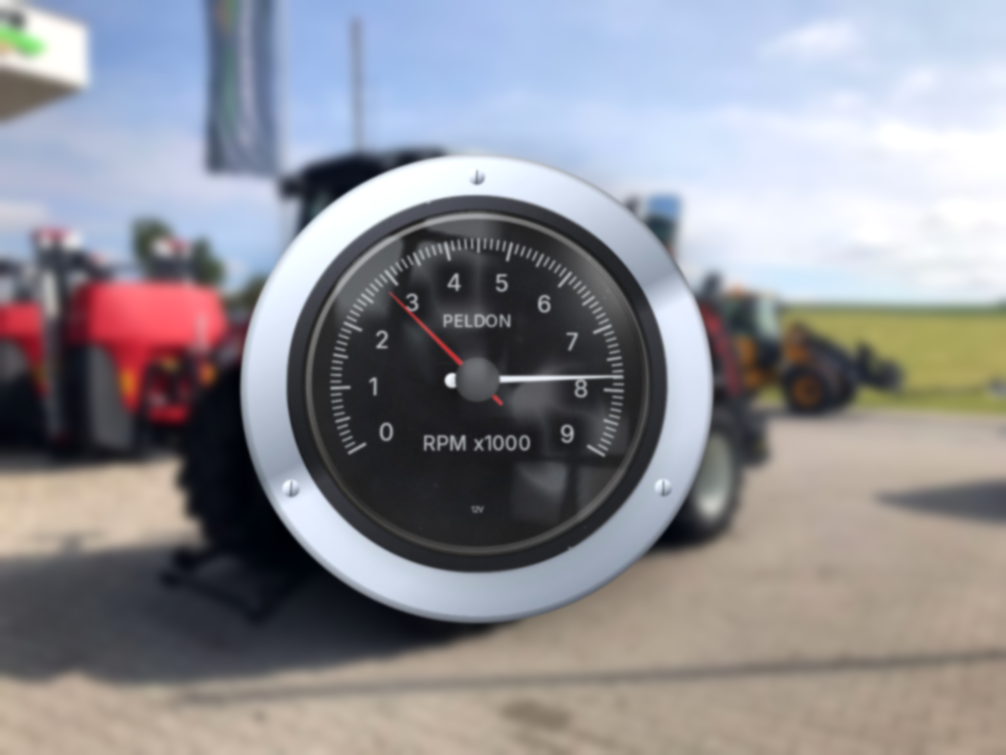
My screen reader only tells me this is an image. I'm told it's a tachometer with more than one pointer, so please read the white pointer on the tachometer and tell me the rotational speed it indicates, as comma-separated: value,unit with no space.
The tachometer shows 7800,rpm
